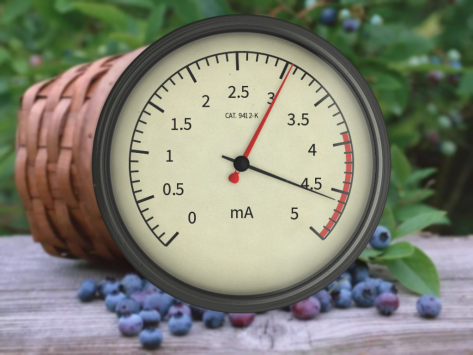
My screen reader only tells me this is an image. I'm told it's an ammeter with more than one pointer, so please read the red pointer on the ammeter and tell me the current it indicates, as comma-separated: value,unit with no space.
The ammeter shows 3.05,mA
